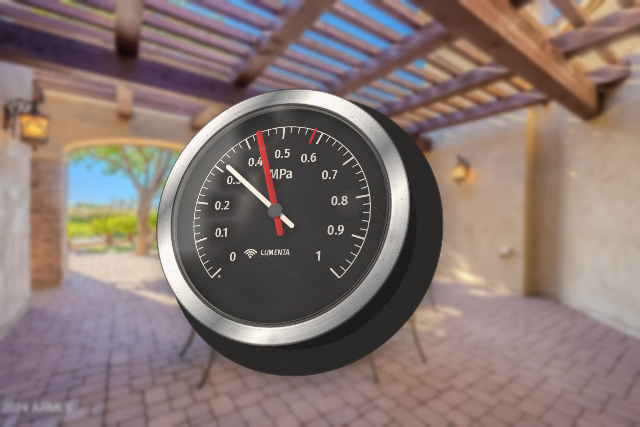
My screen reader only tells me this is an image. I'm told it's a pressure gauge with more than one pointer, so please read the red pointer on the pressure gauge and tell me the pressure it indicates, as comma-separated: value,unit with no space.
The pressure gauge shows 0.44,MPa
